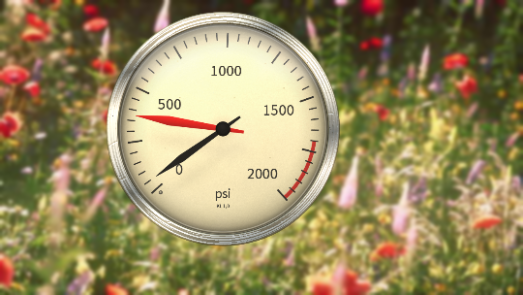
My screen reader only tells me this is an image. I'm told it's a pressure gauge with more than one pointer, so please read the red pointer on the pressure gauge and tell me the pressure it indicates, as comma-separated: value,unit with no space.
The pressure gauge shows 375,psi
